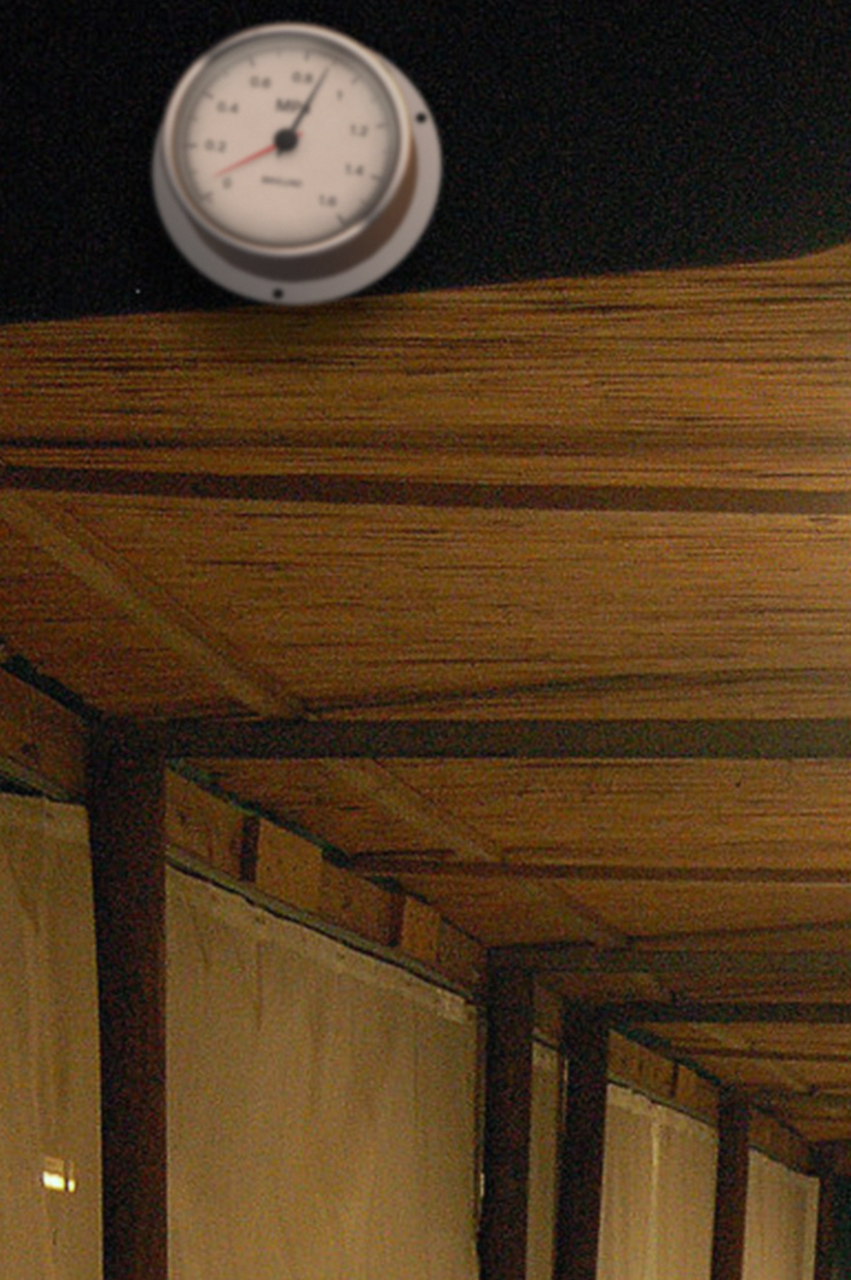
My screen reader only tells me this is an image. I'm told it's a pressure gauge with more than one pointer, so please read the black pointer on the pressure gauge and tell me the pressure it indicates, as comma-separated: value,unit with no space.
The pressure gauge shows 0.9,MPa
